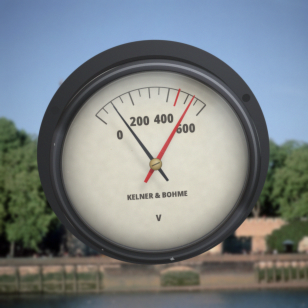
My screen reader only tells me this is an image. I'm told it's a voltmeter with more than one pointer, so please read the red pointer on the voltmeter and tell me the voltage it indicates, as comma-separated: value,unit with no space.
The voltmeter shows 525,V
